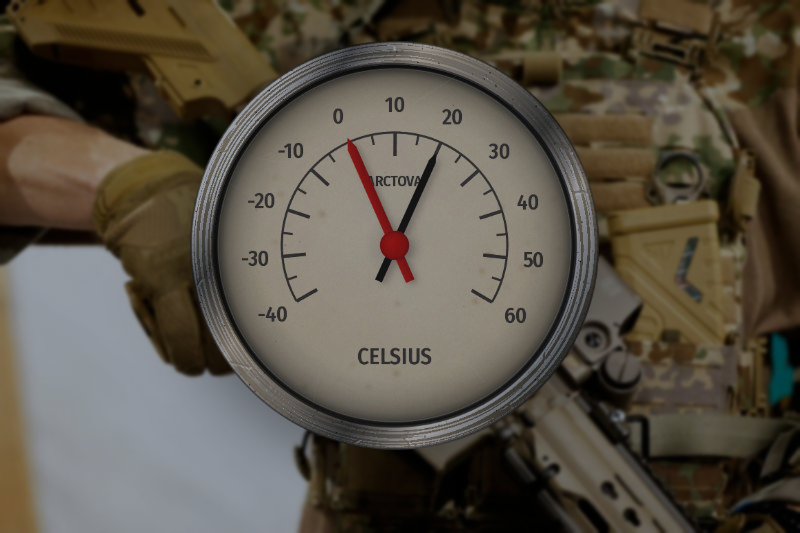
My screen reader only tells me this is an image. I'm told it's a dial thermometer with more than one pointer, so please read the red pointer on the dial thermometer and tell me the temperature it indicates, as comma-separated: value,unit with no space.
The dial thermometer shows 0,°C
